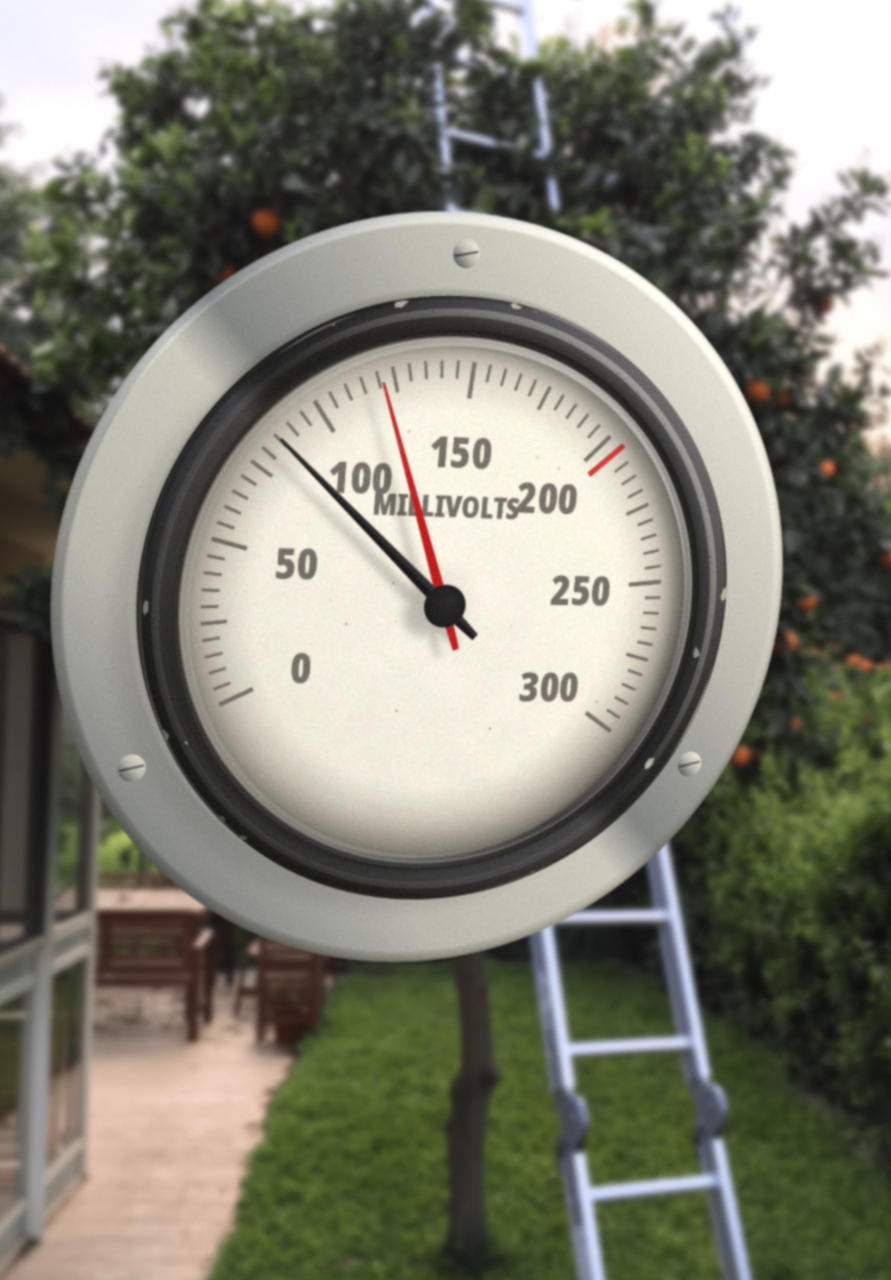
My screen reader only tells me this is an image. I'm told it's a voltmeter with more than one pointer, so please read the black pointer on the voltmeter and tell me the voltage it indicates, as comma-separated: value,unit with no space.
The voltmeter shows 85,mV
